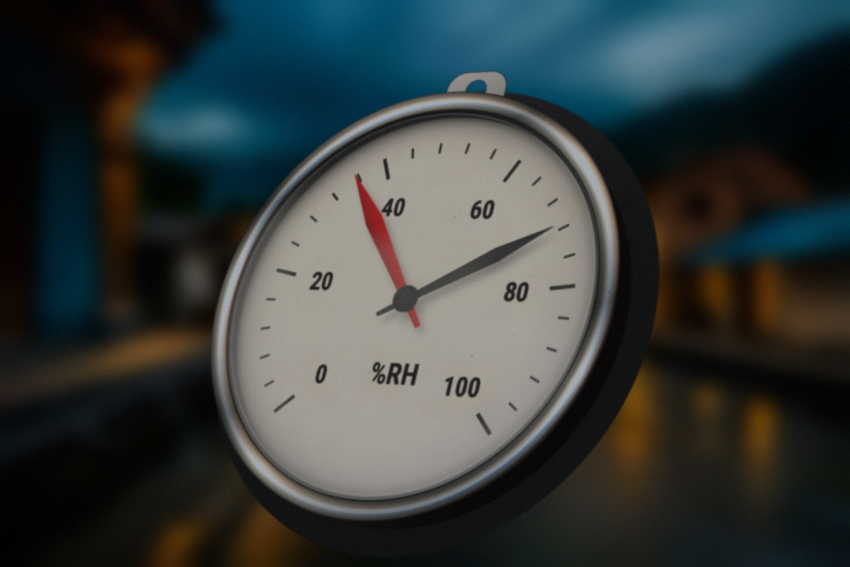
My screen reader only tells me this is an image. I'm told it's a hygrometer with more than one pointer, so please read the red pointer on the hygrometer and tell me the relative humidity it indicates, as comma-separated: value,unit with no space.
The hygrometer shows 36,%
